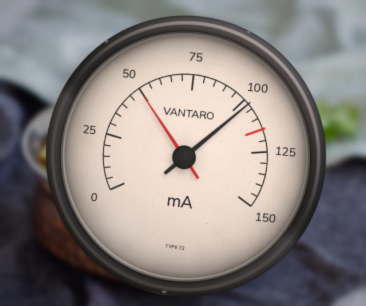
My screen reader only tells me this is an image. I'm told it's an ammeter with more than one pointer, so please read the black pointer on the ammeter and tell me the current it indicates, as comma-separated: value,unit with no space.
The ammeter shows 102.5,mA
